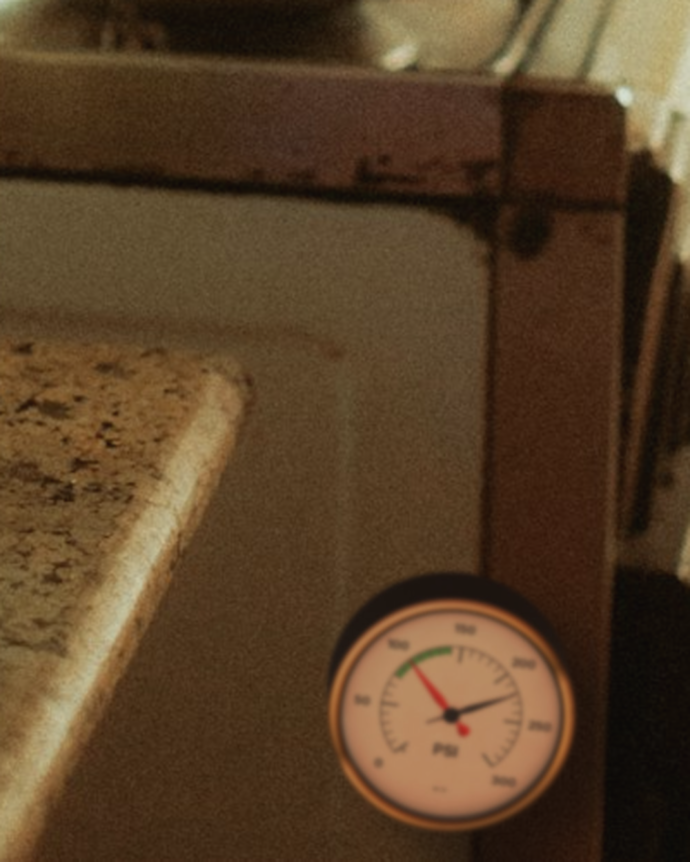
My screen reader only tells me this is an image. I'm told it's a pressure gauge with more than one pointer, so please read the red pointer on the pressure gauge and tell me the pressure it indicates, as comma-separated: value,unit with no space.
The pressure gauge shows 100,psi
